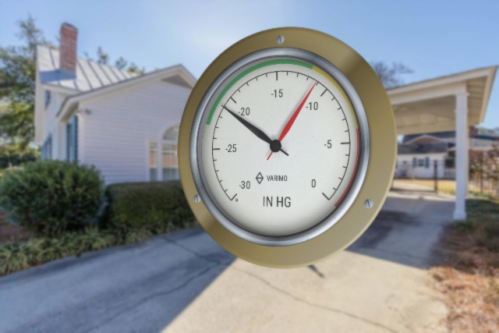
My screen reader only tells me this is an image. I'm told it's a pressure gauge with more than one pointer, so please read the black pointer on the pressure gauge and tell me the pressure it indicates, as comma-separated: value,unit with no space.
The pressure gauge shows -21,inHg
